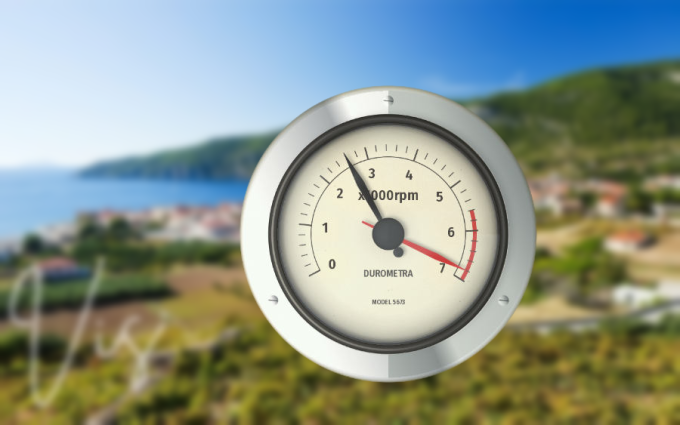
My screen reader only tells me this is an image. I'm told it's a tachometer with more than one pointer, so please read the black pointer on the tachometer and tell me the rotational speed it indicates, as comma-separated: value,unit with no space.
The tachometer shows 2600,rpm
